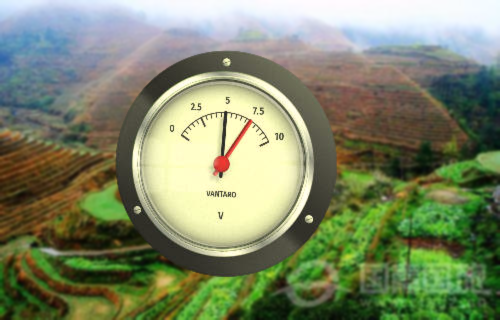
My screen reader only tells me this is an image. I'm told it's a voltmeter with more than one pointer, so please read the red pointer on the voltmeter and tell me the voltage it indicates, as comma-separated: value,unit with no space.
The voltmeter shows 7.5,V
